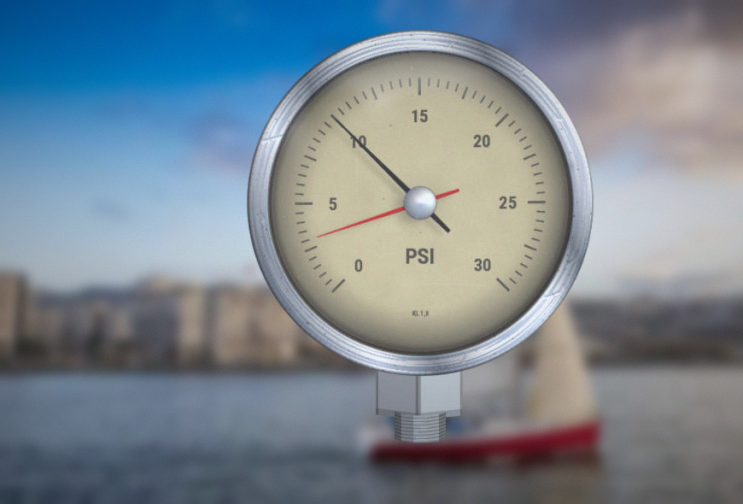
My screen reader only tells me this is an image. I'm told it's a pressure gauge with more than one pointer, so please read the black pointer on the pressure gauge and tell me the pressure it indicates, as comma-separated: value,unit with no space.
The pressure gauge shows 10,psi
